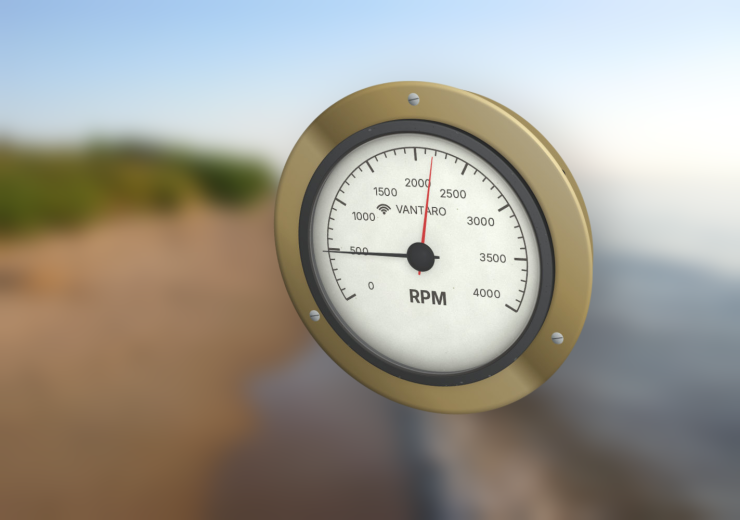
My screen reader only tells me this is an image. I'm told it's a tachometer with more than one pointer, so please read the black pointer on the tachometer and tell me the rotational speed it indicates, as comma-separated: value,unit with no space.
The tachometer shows 500,rpm
